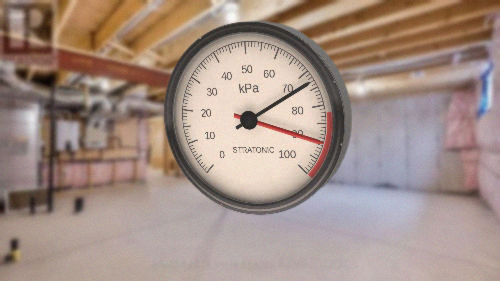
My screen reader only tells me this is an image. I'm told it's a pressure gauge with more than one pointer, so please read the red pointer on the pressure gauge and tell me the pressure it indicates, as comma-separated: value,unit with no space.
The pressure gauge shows 90,kPa
